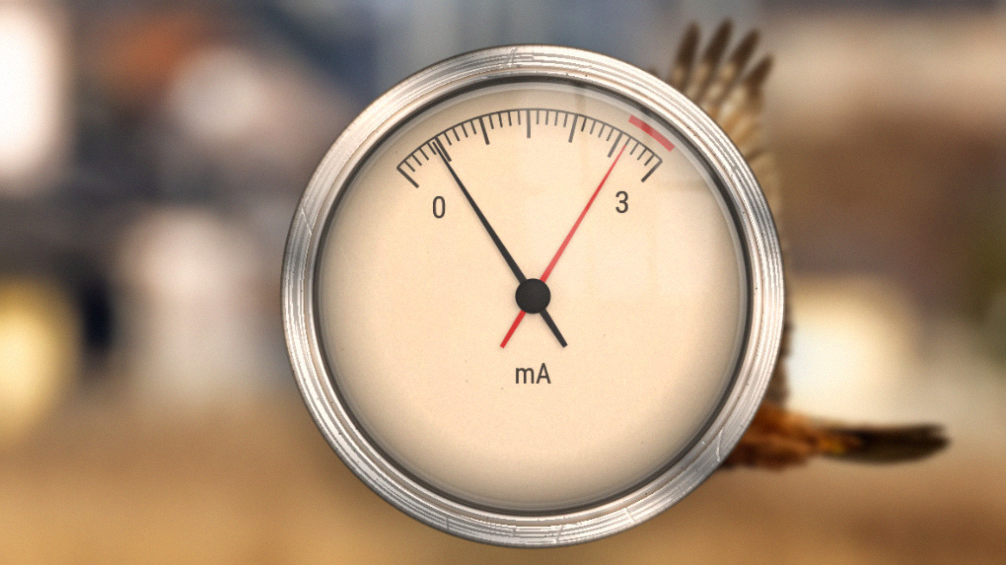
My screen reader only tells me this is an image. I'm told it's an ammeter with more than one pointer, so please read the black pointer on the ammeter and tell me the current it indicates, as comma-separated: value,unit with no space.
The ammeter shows 0.45,mA
